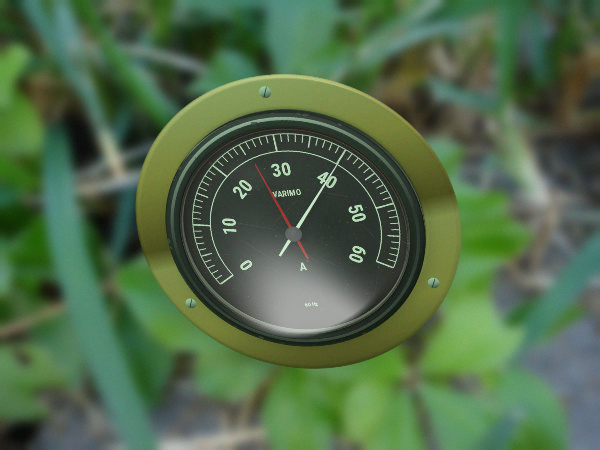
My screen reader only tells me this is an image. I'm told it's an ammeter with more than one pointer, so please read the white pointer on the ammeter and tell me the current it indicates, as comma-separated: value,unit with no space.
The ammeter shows 40,A
